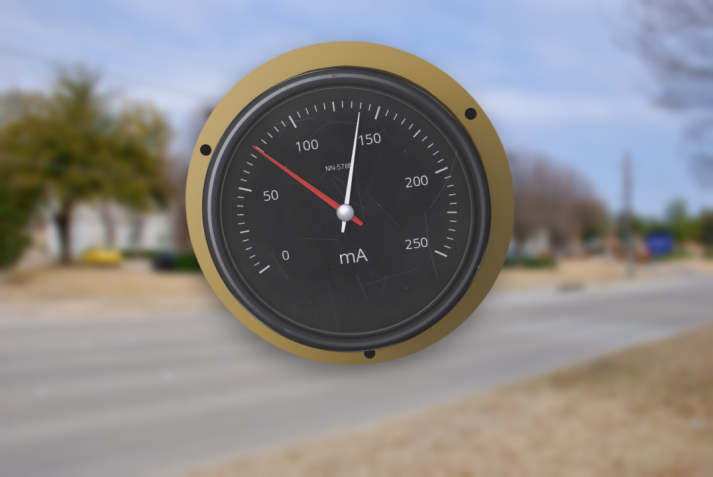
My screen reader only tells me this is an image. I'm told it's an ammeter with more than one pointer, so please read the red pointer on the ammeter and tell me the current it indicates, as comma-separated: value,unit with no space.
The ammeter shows 75,mA
